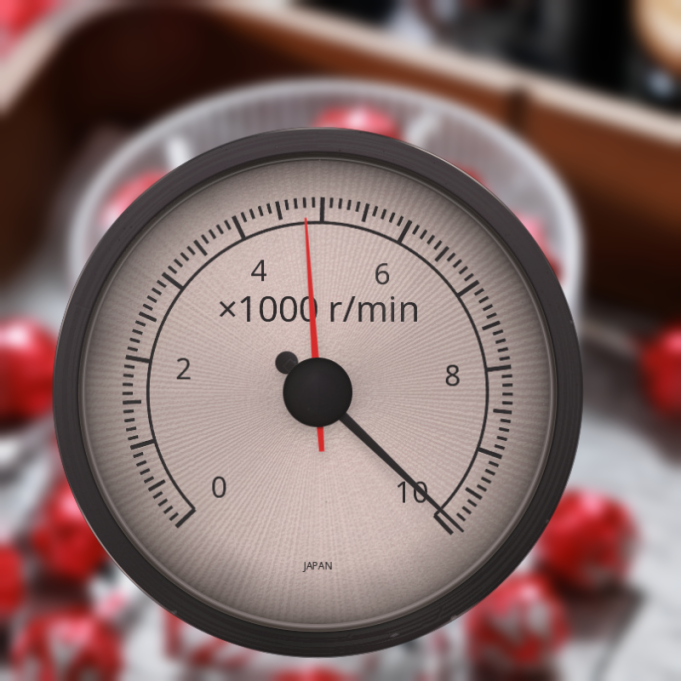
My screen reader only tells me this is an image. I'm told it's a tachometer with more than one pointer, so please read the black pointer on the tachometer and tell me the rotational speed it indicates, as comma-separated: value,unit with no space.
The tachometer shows 9900,rpm
